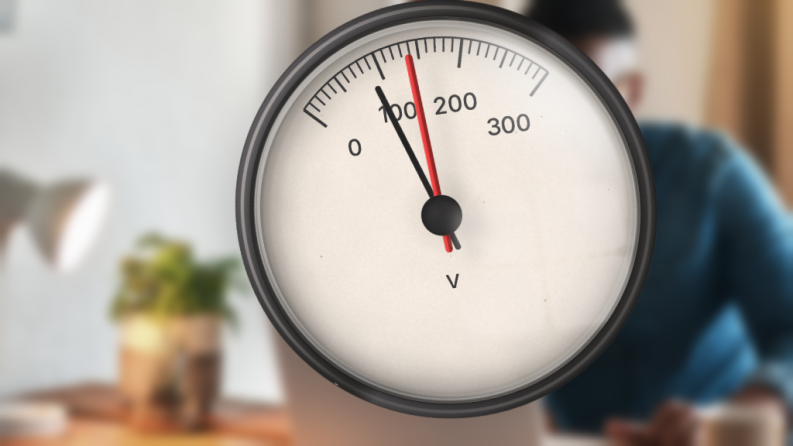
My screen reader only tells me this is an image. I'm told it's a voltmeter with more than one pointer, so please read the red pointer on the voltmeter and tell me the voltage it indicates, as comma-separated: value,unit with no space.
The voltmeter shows 140,V
